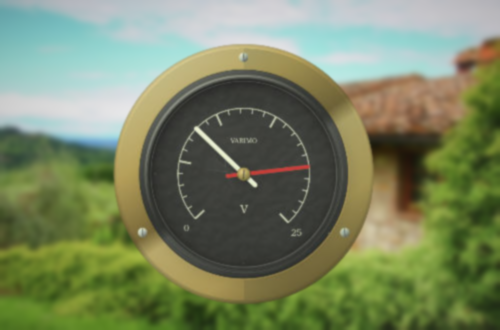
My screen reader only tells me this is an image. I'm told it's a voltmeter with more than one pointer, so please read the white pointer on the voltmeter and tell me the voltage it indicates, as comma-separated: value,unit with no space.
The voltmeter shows 8,V
